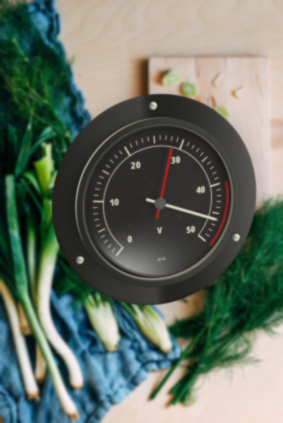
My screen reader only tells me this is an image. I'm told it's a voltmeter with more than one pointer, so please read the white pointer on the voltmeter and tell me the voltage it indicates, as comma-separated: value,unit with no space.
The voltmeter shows 46,V
